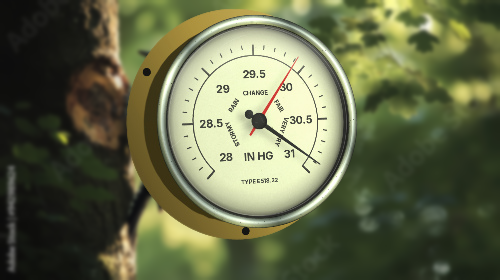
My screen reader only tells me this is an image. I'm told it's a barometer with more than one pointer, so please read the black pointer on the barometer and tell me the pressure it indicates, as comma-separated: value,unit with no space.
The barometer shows 30.9,inHg
